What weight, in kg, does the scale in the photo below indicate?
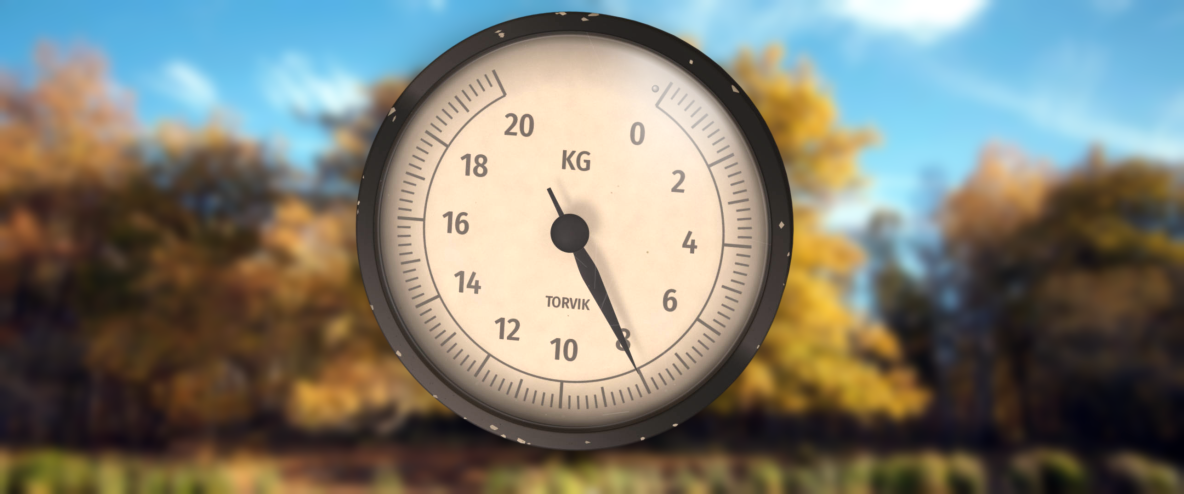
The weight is 8 kg
